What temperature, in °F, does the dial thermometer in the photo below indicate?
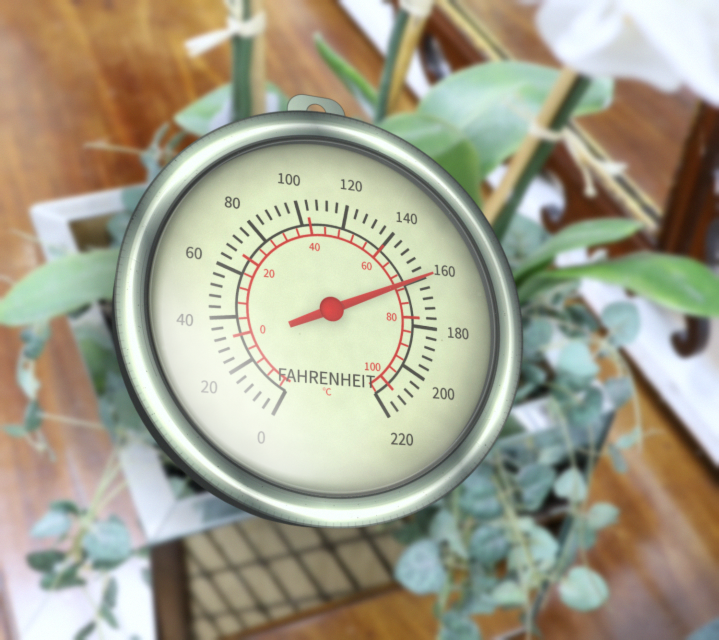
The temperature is 160 °F
